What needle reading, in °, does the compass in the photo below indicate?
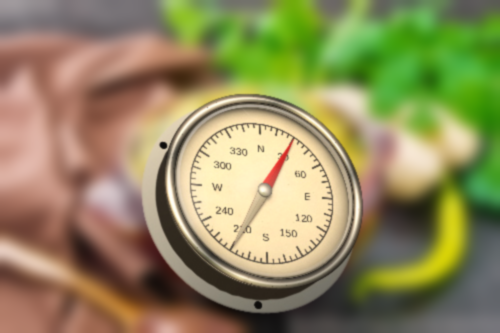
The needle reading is 30 °
